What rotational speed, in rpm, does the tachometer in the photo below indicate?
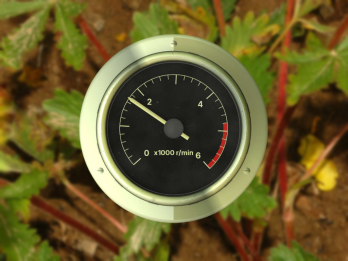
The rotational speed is 1700 rpm
